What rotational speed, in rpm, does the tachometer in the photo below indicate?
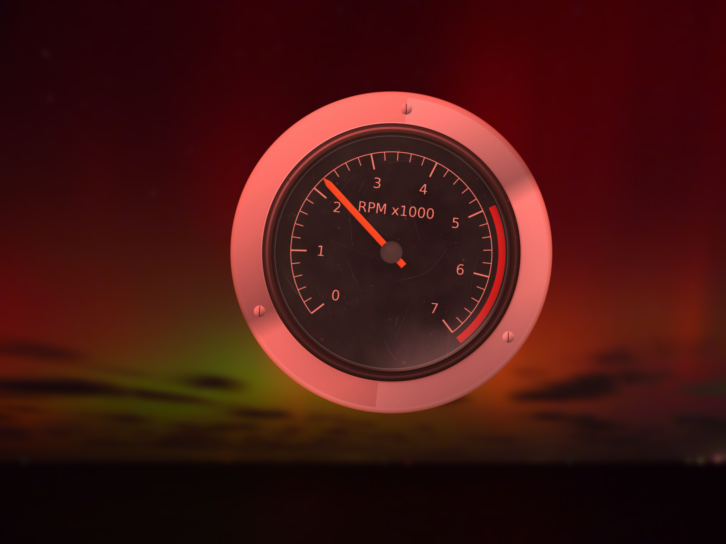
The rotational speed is 2200 rpm
